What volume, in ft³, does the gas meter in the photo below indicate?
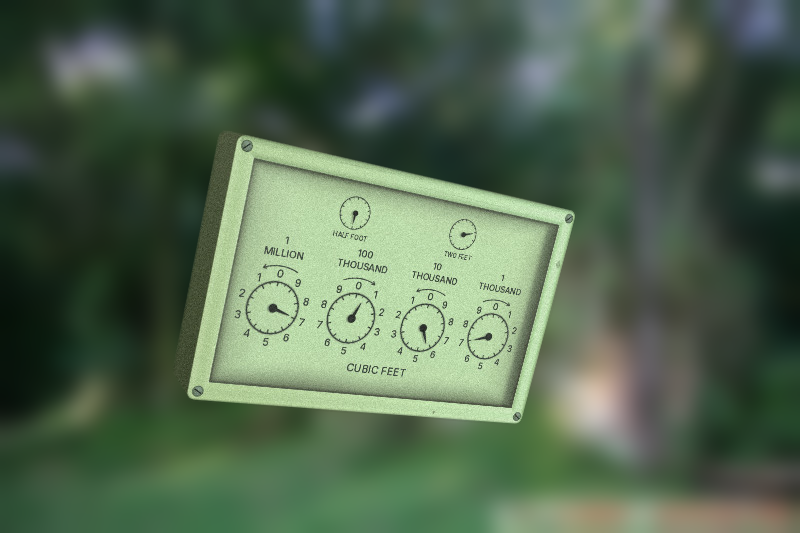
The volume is 705700 ft³
